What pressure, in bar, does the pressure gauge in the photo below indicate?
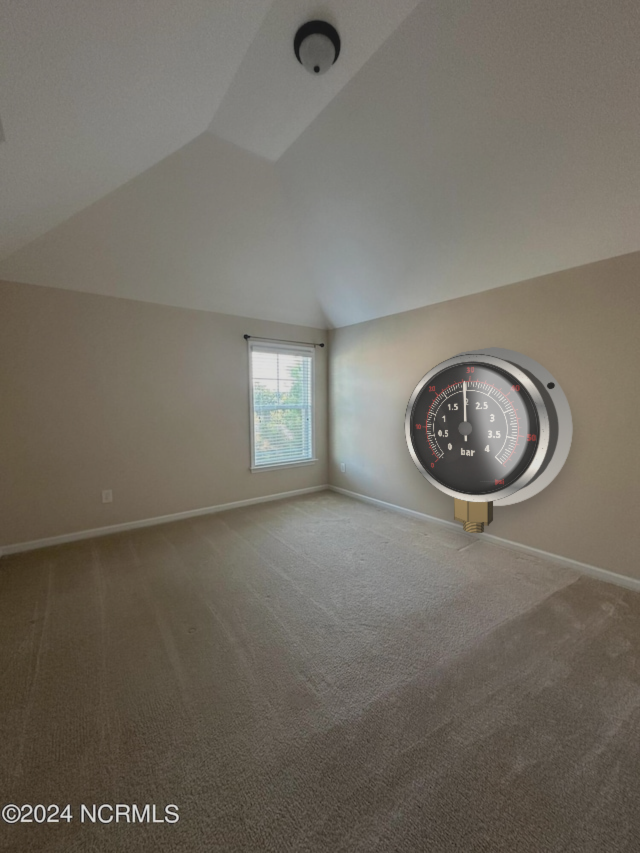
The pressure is 2 bar
